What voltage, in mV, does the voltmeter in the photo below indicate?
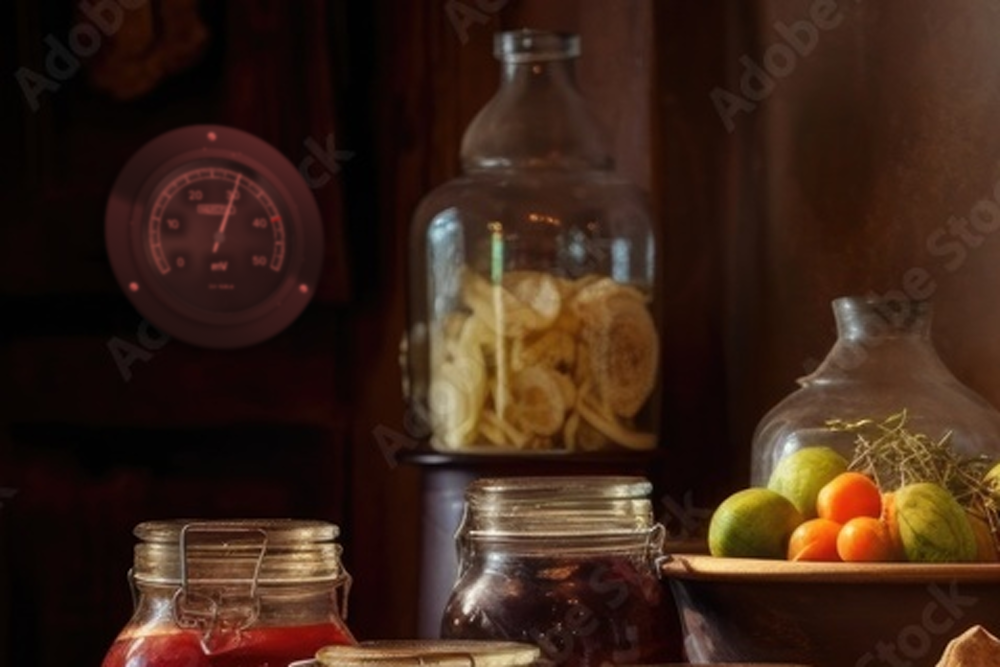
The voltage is 30 mV
